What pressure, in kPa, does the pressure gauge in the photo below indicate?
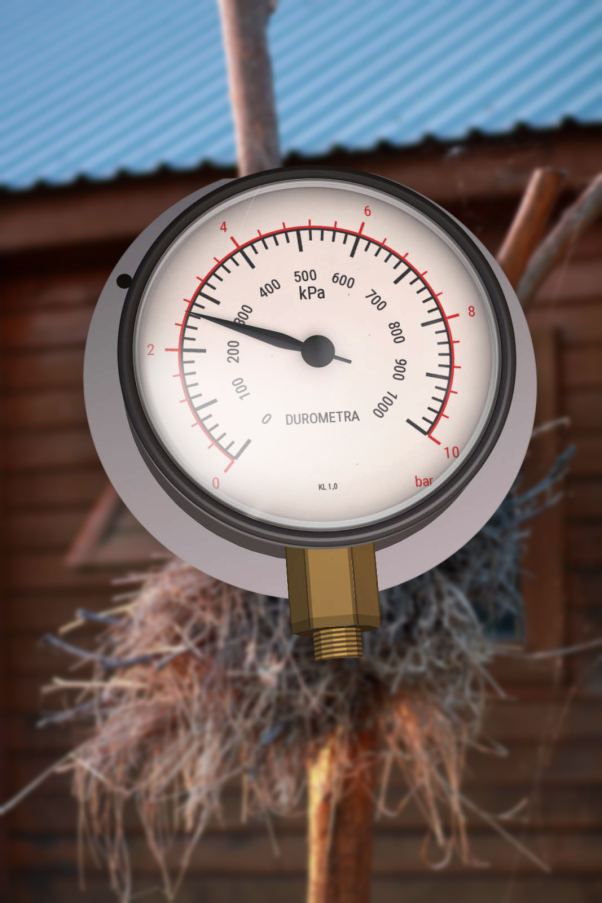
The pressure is 260 kPa
